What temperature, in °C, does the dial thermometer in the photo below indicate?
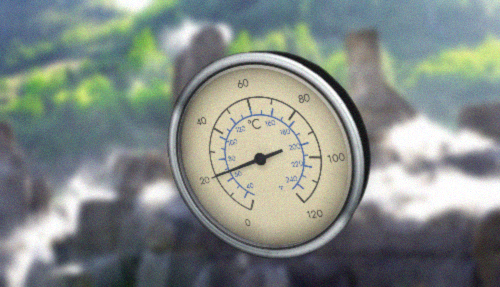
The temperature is 20 °C
